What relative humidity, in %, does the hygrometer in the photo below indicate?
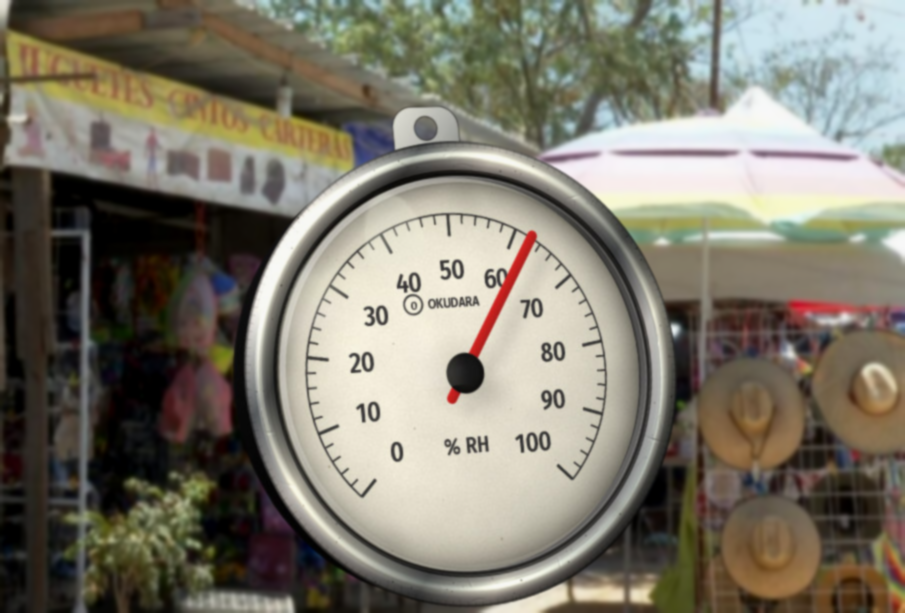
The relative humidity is 62 %
